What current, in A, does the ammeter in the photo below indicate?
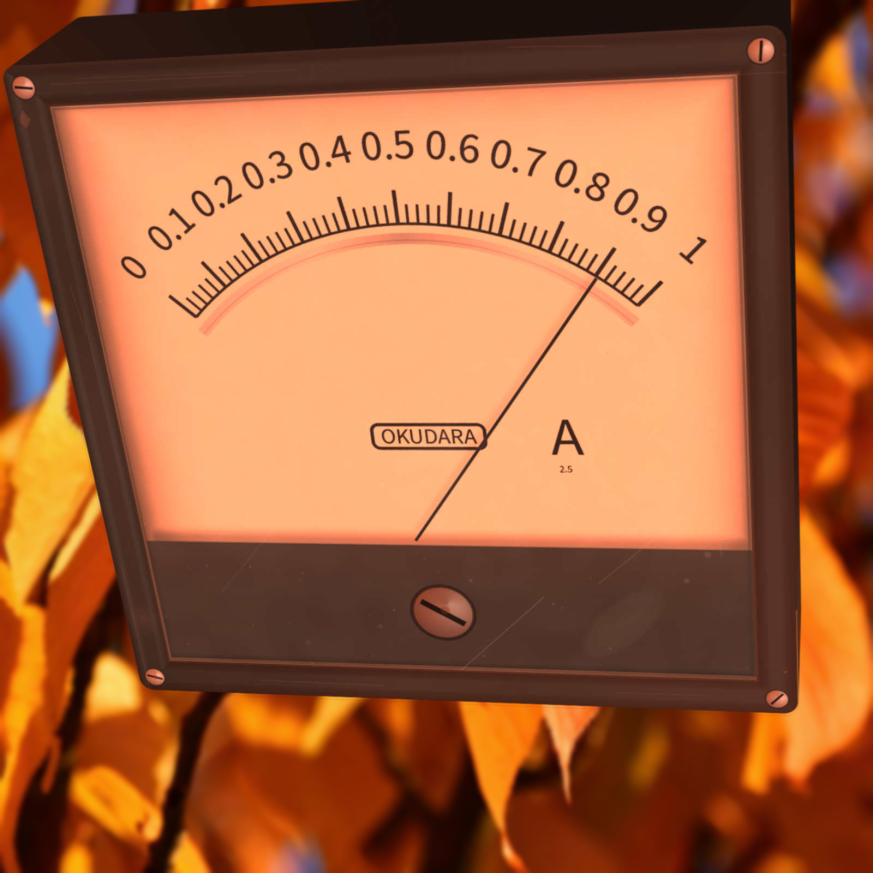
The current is 0.9 A
